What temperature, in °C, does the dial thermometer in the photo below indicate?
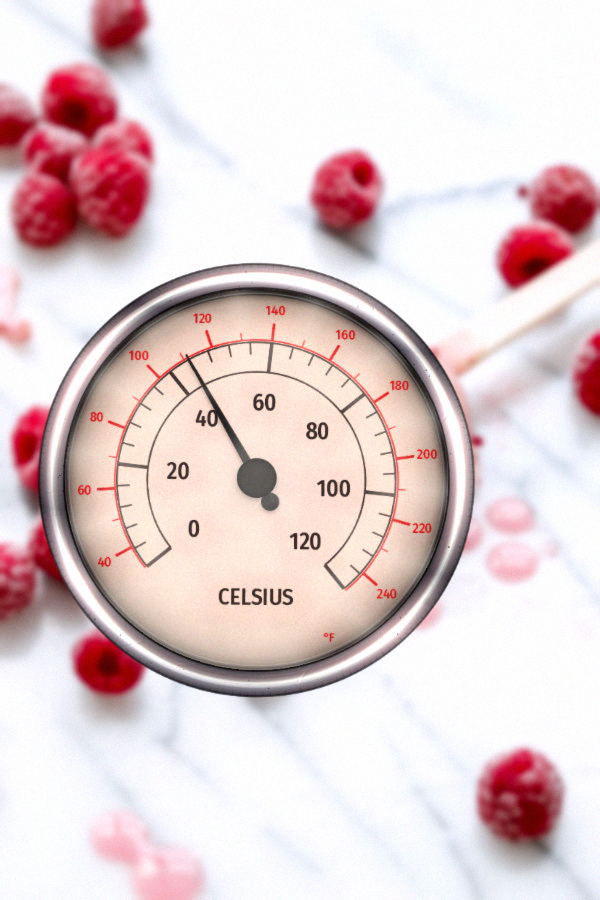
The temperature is 44 °C
